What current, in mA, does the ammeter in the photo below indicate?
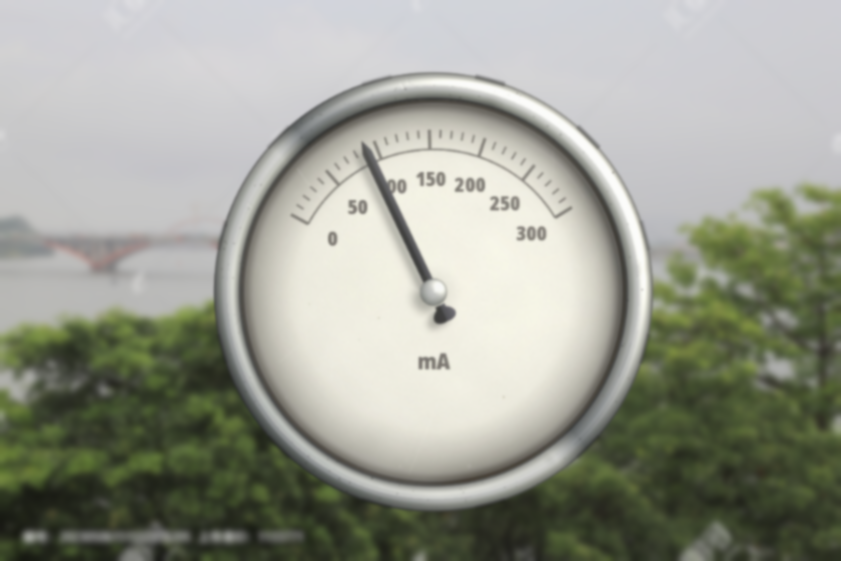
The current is 90 mA
